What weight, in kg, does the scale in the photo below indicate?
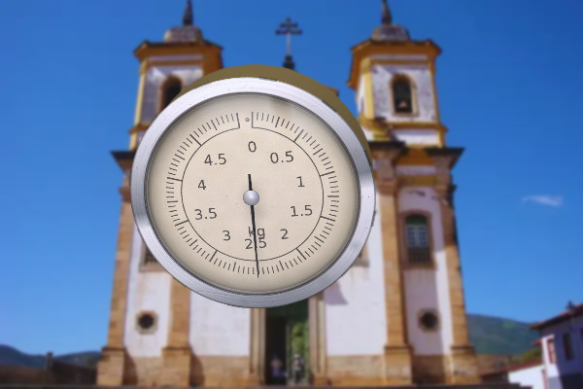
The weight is 2.5 kg
